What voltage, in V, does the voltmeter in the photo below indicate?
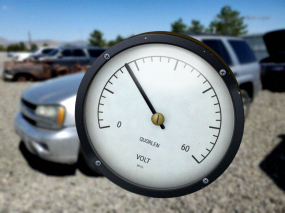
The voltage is 18 V
